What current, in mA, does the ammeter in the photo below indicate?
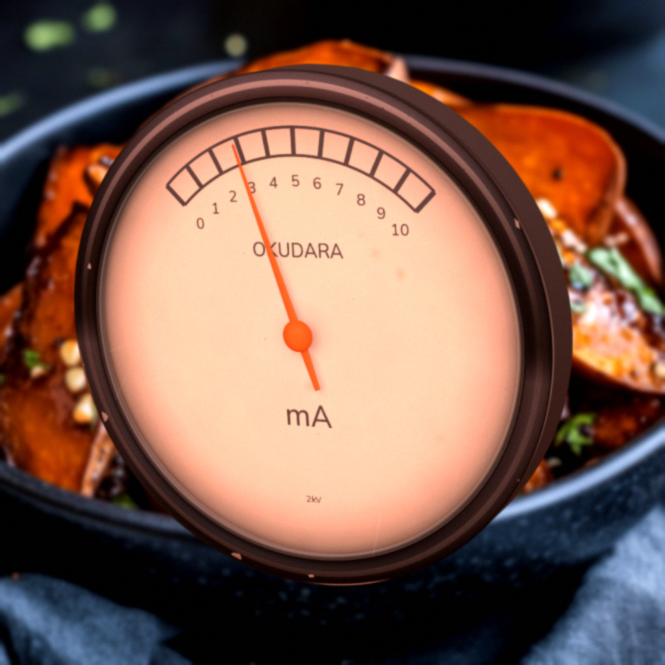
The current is 3 mA
